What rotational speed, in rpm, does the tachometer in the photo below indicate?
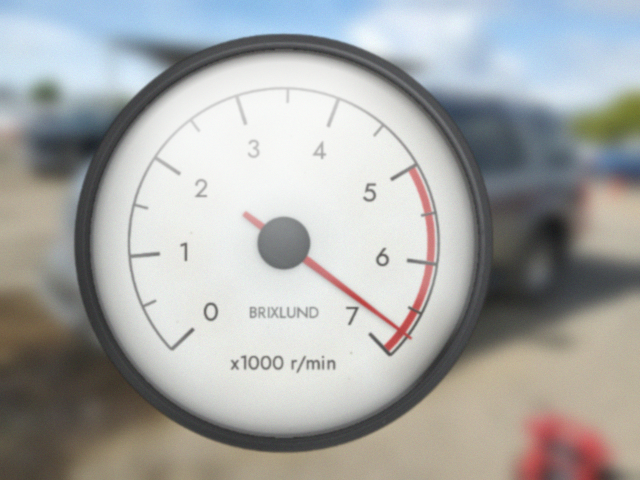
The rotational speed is 6750 rpm
